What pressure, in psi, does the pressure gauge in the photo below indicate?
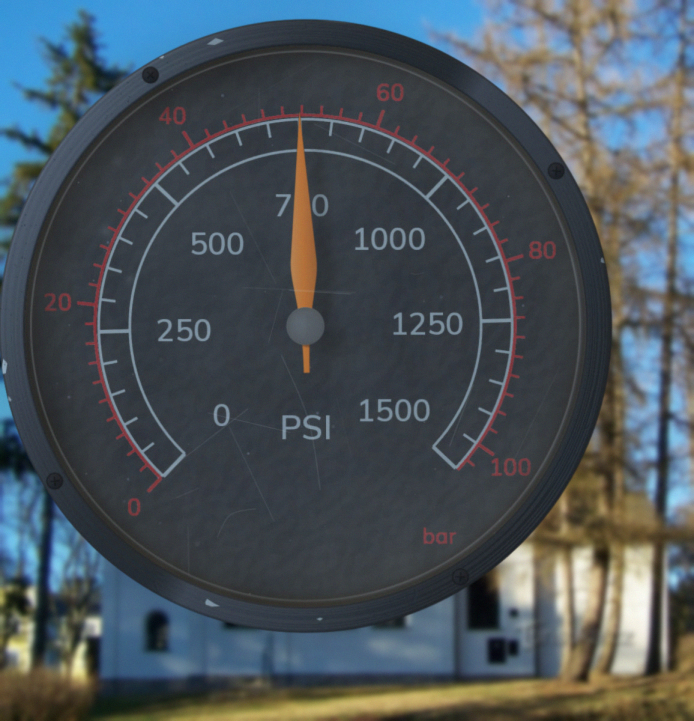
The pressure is 750 psi
